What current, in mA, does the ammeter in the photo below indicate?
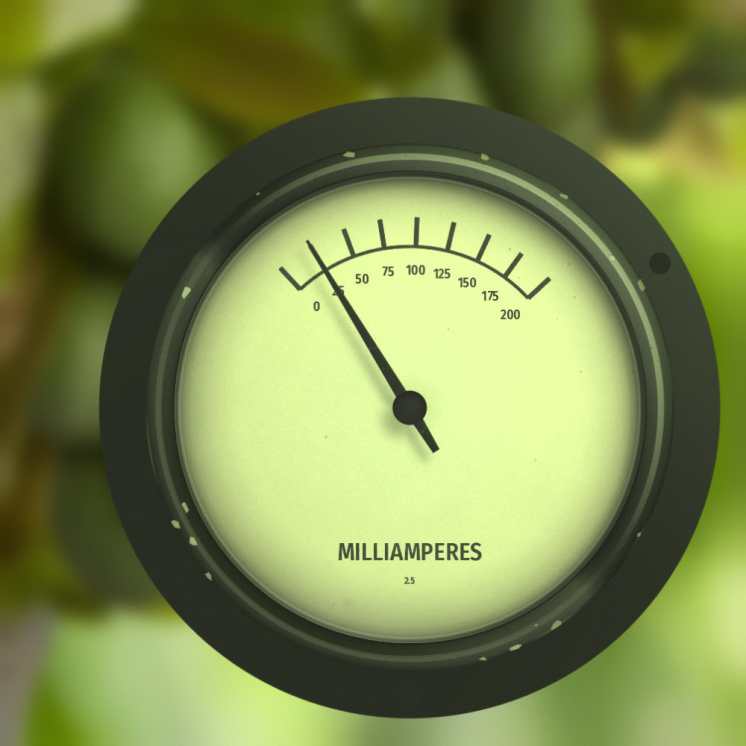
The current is 25 mA
